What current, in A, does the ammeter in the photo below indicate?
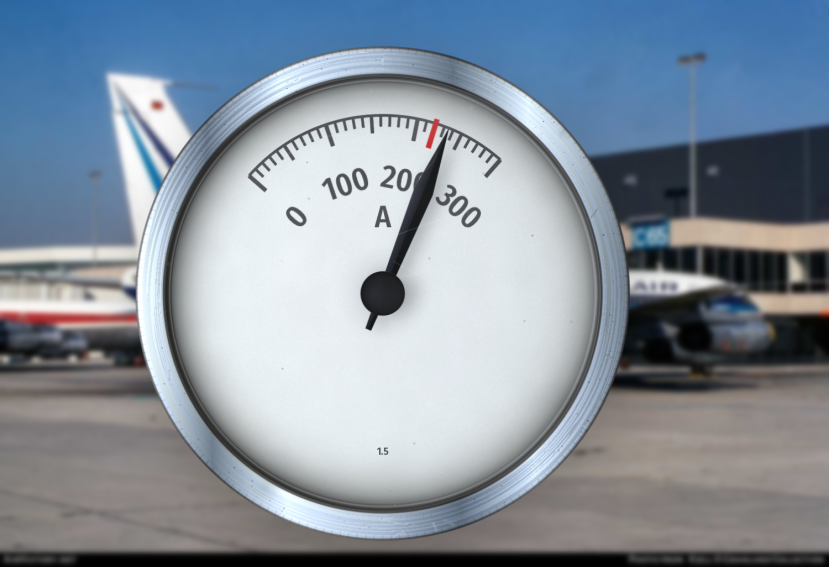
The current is 235 A
